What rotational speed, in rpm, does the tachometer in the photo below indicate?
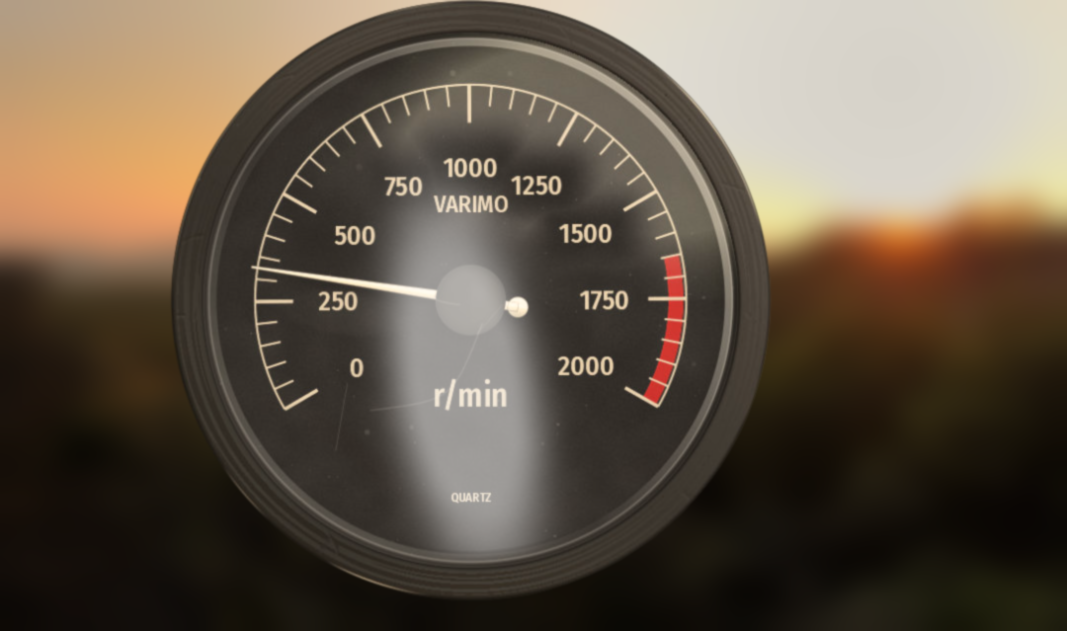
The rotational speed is 325 rpm
